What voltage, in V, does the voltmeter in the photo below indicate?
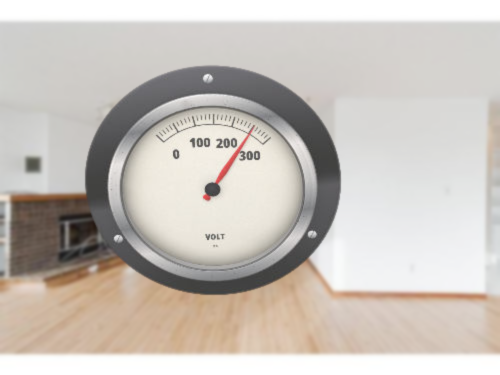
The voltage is 250 V
